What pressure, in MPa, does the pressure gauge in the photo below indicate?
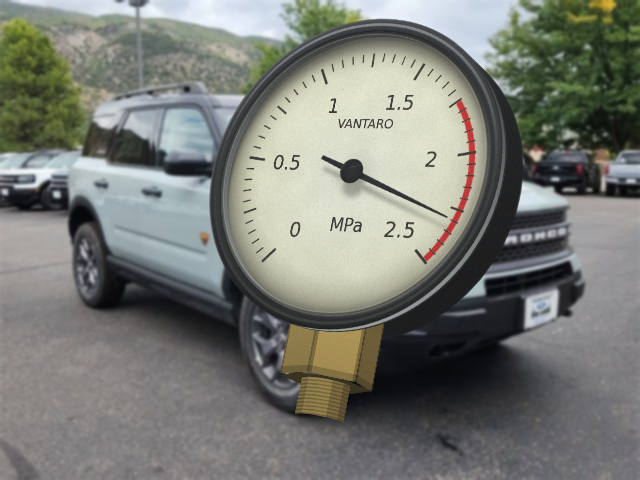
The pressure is 2.3 MPa
